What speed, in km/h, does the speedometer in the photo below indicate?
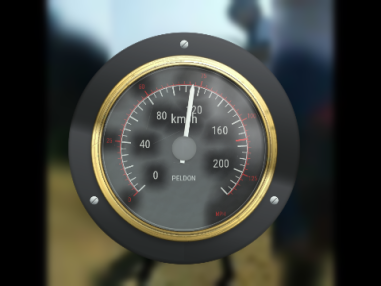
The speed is 115 km/h
